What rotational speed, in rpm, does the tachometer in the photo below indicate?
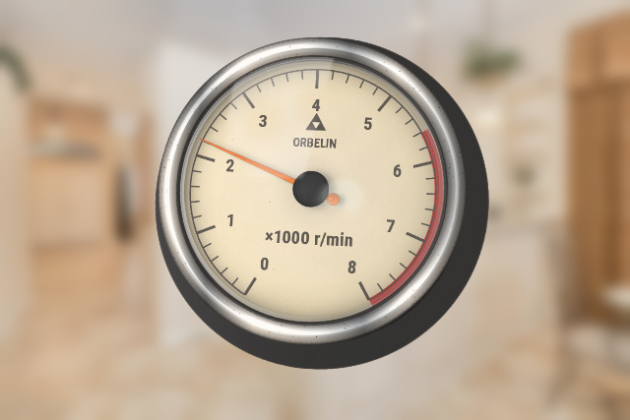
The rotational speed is 2200 rpm
